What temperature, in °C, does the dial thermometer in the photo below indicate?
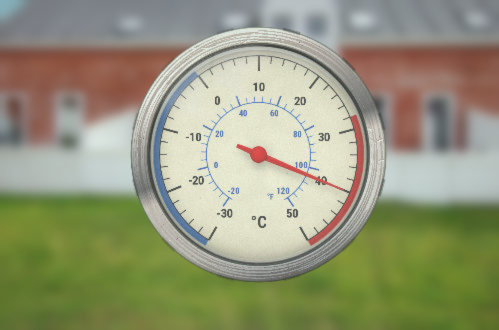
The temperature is 40 °C
